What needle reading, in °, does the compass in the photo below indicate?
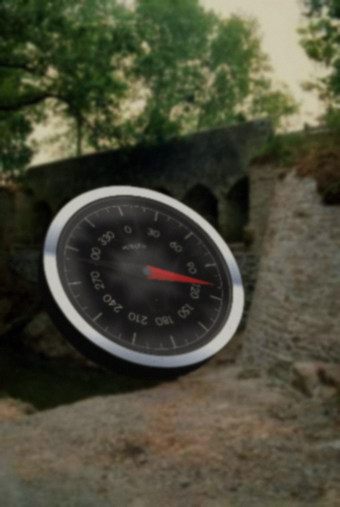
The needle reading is 110 °
